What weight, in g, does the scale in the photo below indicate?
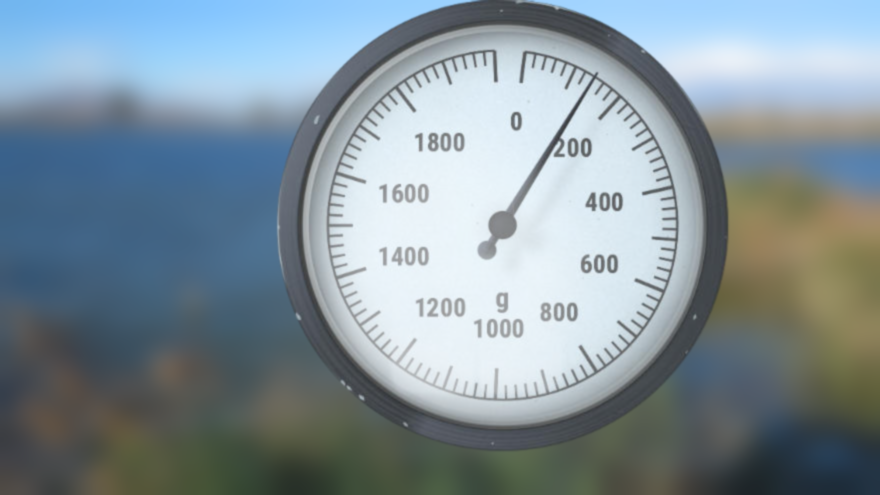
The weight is 140 g
